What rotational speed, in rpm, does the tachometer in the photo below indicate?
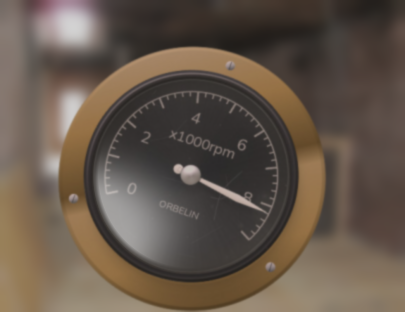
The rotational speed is 8200 rpm
